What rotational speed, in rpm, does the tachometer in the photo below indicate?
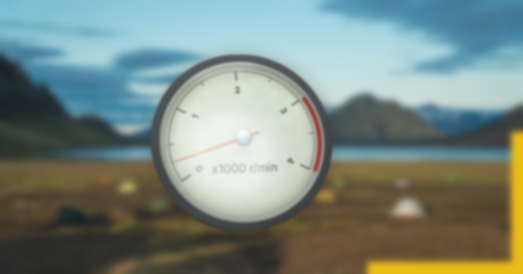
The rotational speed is 250 rpm
